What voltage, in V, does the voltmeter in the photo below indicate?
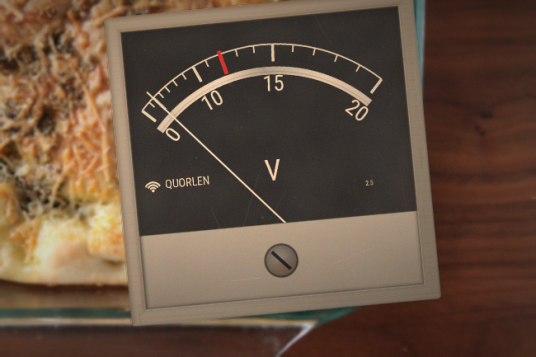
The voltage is 5 V
